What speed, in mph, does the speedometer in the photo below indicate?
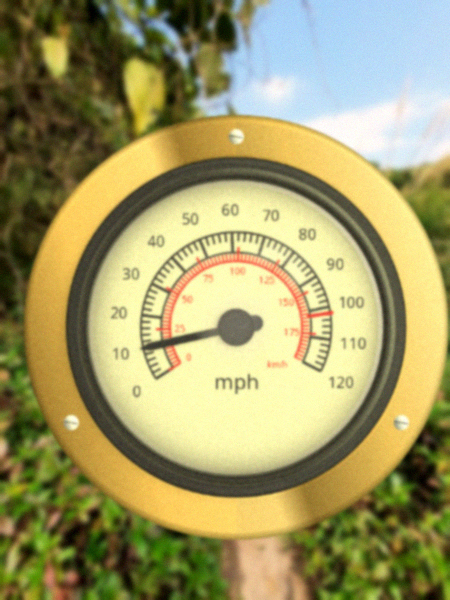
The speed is 10 mph
